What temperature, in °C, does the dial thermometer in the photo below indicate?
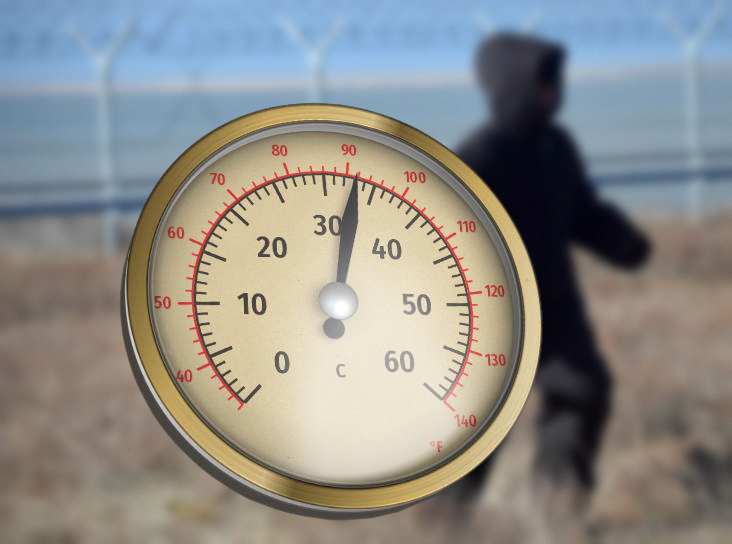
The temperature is 33 °C
